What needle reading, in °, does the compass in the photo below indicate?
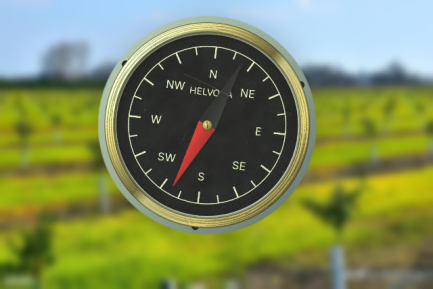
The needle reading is 202.5 °
